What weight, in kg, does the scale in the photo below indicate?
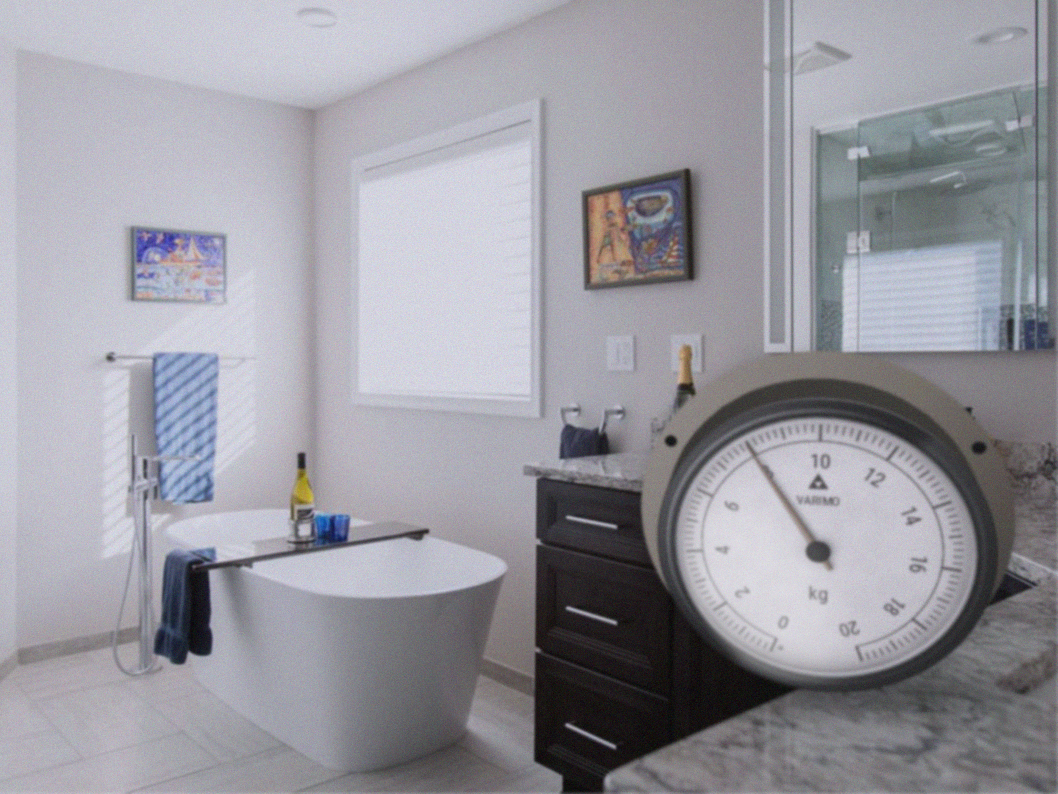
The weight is 8 kg
